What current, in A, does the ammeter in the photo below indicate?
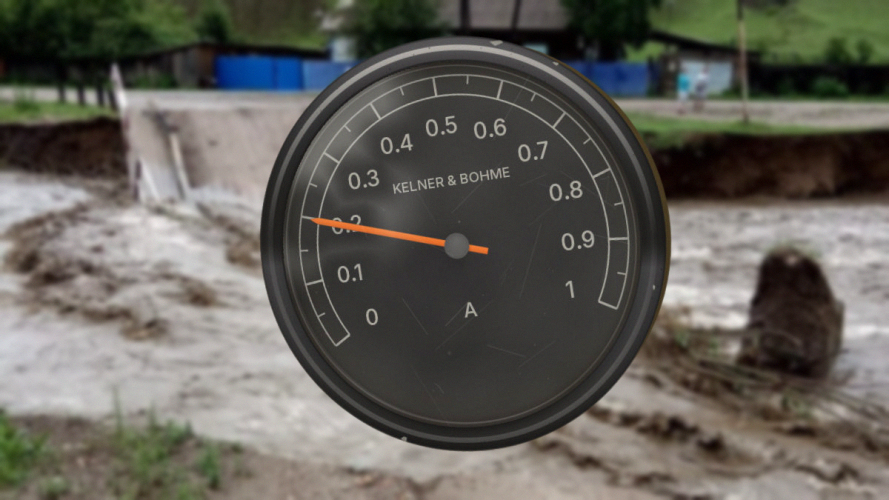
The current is 0.2 A
